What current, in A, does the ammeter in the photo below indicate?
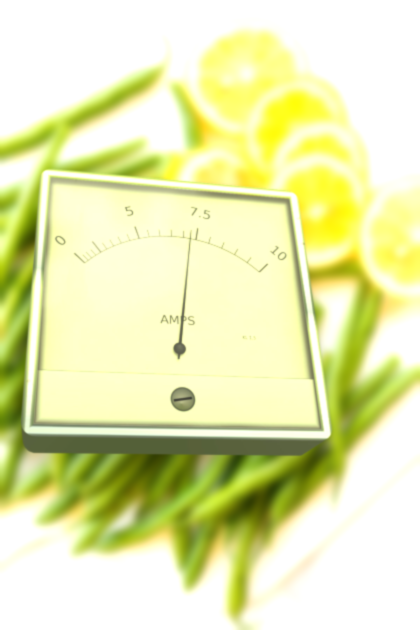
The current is 7.25 A
